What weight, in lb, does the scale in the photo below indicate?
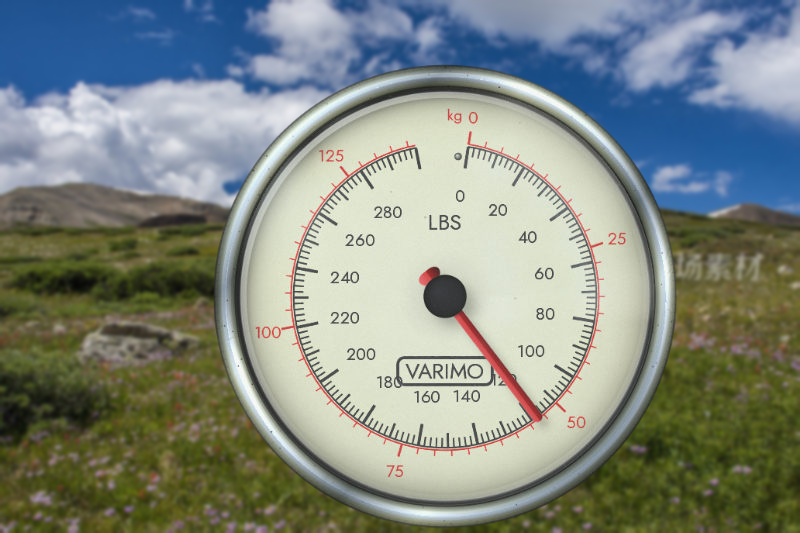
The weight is 118 lb
